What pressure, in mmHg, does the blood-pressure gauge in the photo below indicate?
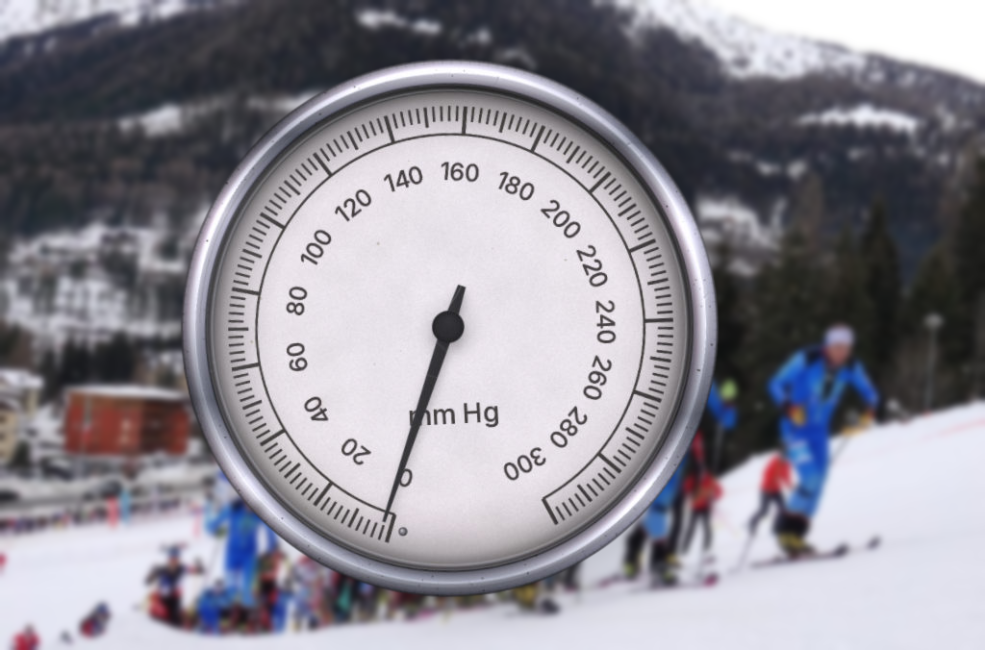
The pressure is 2 mmHg
